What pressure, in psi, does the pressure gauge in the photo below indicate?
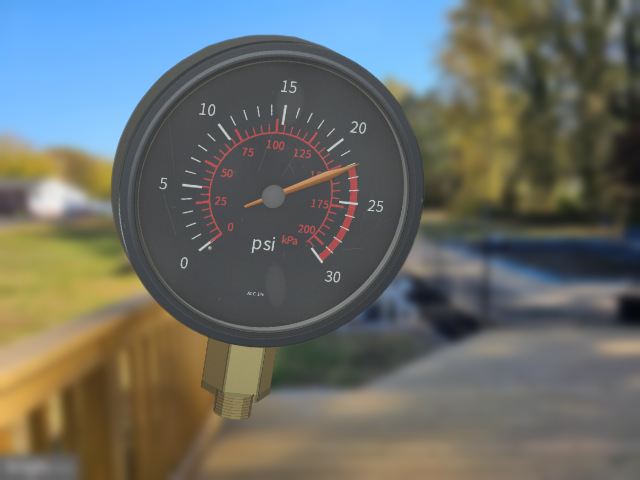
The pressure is 22 psi
